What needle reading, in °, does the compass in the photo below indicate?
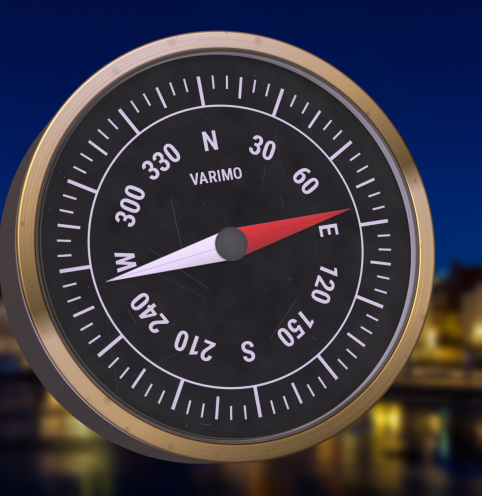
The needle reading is 82.5 °
